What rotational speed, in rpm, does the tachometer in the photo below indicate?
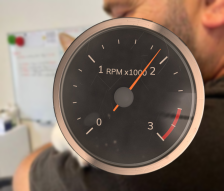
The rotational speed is 1900 rpm
